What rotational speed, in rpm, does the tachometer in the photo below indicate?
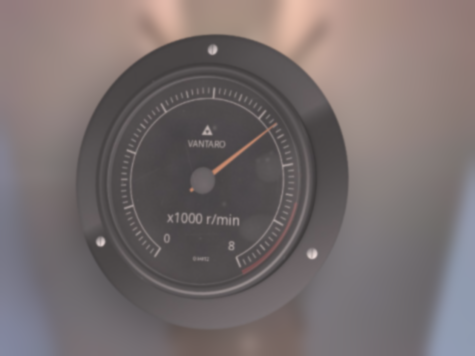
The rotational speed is 5300 rpm
